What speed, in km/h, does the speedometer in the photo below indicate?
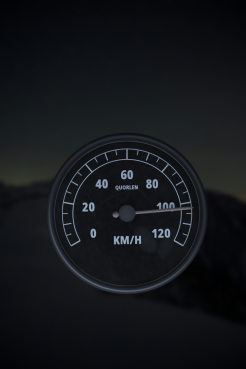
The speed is 102.5 km/h
